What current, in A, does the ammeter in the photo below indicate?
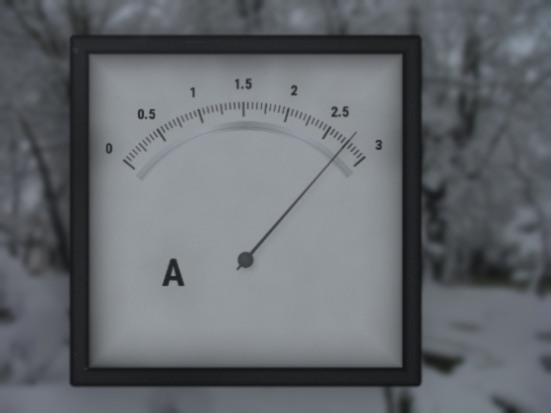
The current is 2.75 A
